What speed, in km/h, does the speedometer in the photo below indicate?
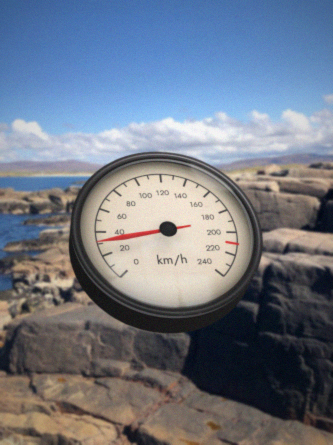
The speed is 30 km/h
